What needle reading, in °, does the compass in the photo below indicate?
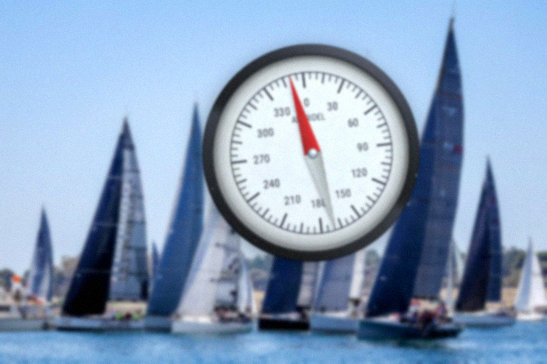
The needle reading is 350 °
